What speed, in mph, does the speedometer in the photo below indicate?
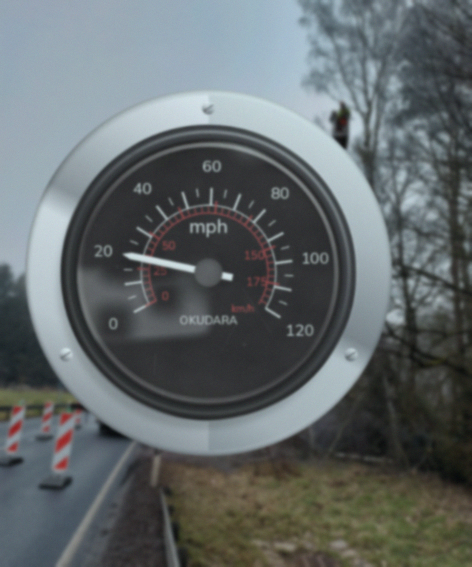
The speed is 20 mph
